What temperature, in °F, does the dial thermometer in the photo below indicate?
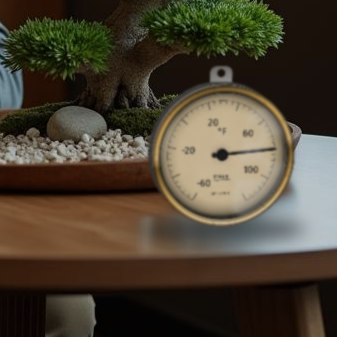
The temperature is 80 °F
